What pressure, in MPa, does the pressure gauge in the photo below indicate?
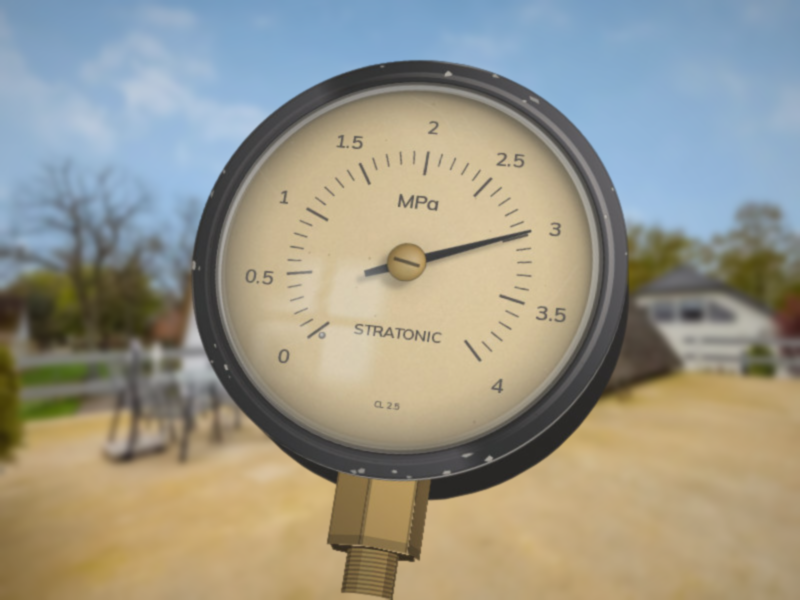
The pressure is 3 MPa
